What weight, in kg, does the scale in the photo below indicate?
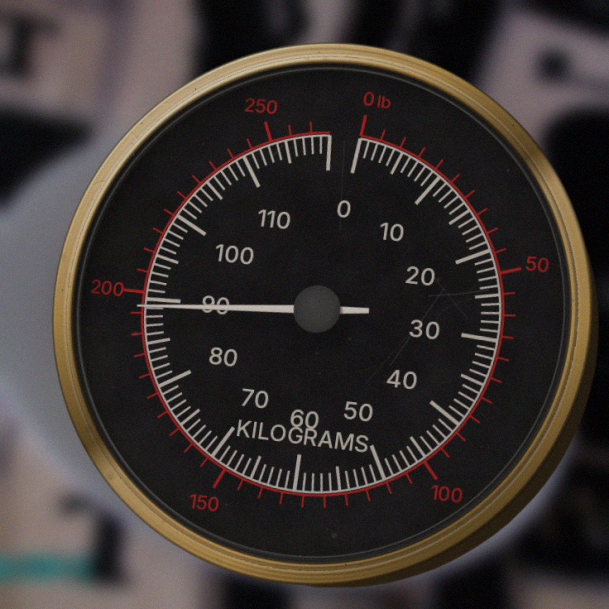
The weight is 89 kg
